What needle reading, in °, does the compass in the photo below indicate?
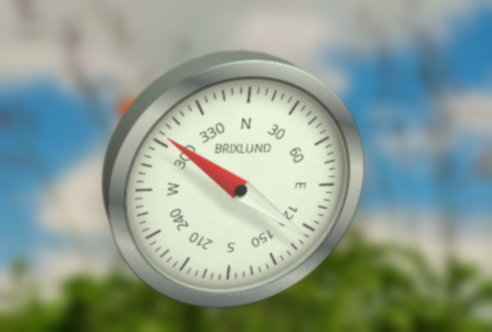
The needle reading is 305 °
